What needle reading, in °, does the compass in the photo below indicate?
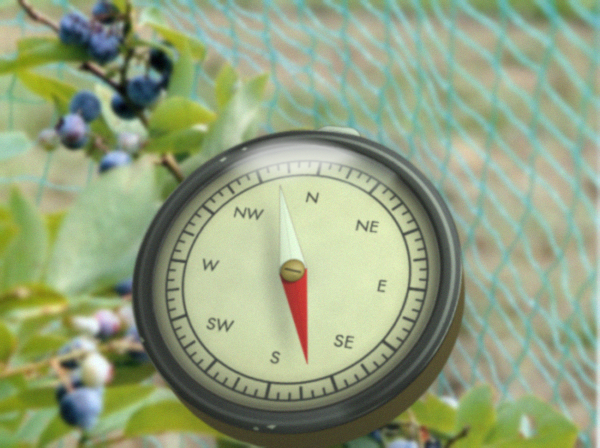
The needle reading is 160 °
